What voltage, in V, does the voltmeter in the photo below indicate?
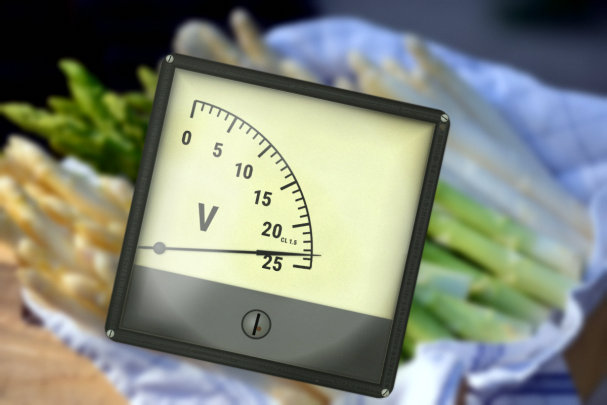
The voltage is 23.5 V
